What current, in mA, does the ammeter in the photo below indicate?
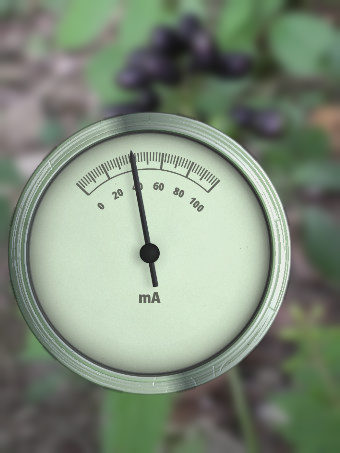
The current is 40 mA
